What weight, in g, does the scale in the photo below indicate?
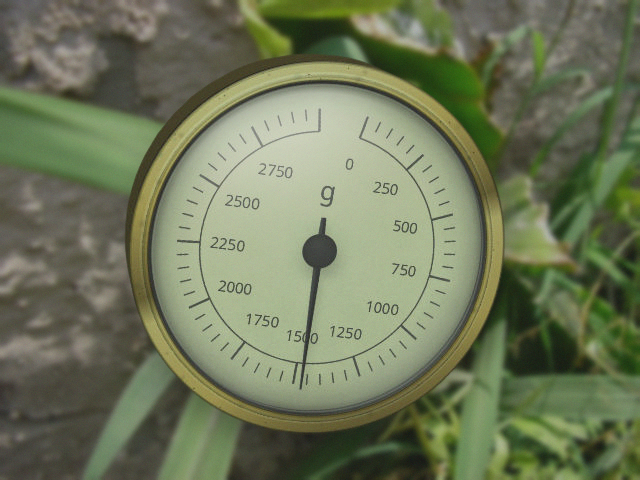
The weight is 1475 g
